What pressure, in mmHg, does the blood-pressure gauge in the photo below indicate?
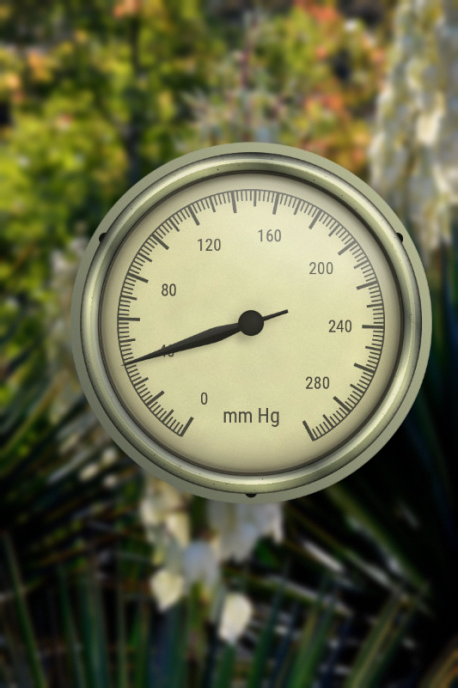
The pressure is 40 mmHg
